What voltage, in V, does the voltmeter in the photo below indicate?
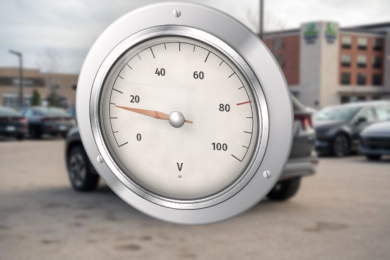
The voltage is 15 V
